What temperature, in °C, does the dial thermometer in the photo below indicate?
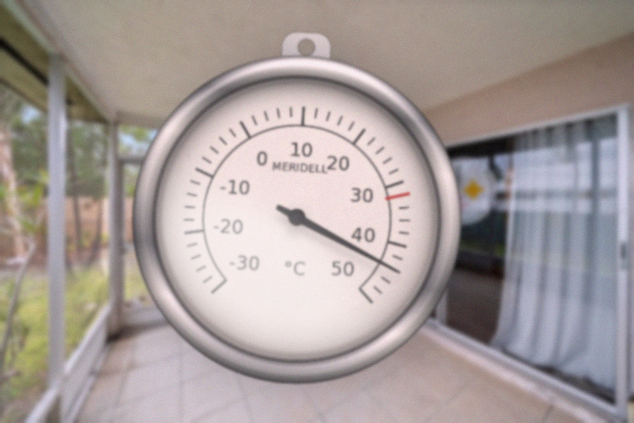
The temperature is 44 °C
